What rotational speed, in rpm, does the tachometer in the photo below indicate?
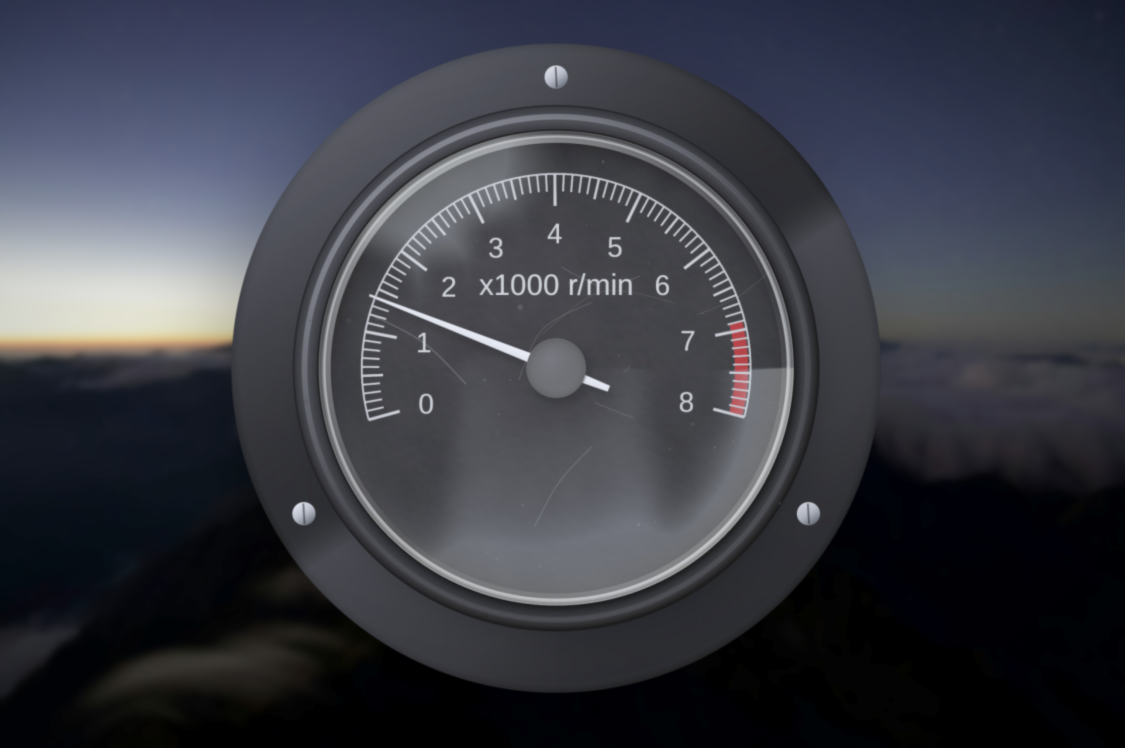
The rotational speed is 1400 rpm
